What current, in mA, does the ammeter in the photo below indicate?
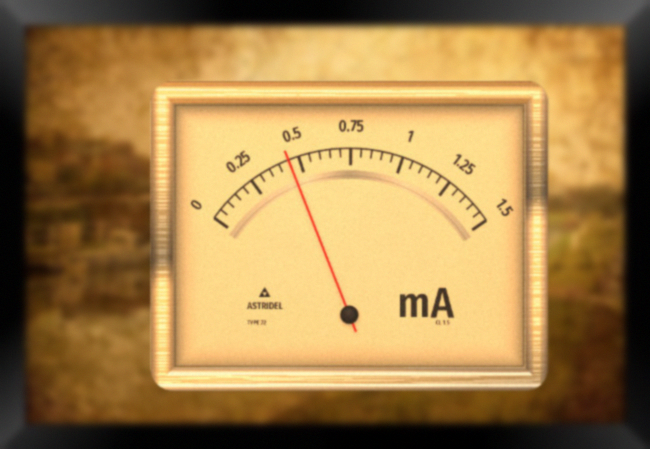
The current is 0.45 mA
